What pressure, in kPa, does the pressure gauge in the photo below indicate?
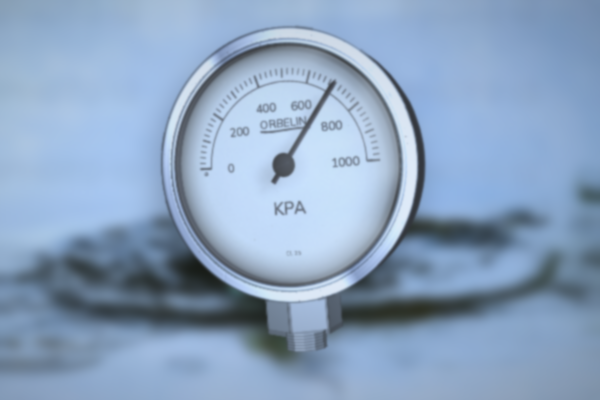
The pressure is 700 kPa
